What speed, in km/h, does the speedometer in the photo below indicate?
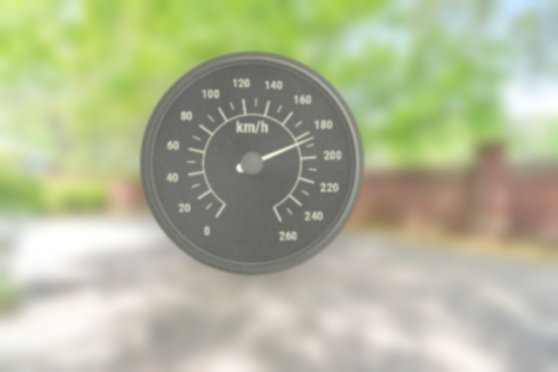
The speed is 185 km/h
